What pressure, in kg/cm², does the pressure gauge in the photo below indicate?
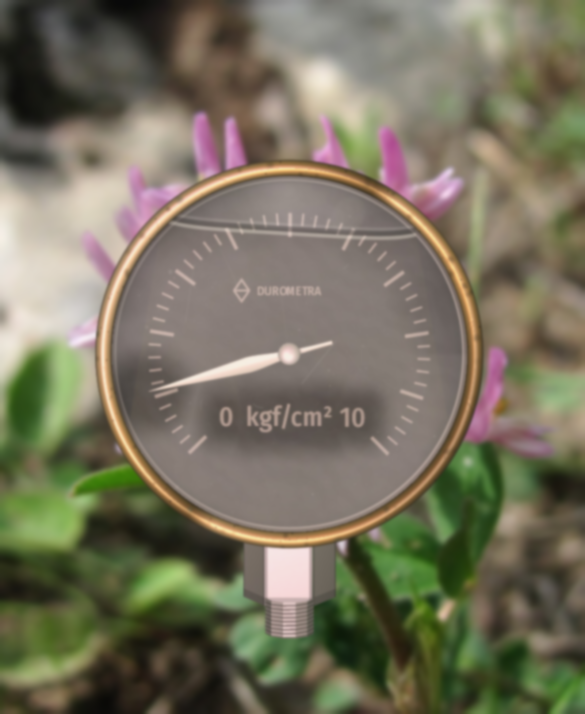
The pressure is 1.1 kg/cm²
